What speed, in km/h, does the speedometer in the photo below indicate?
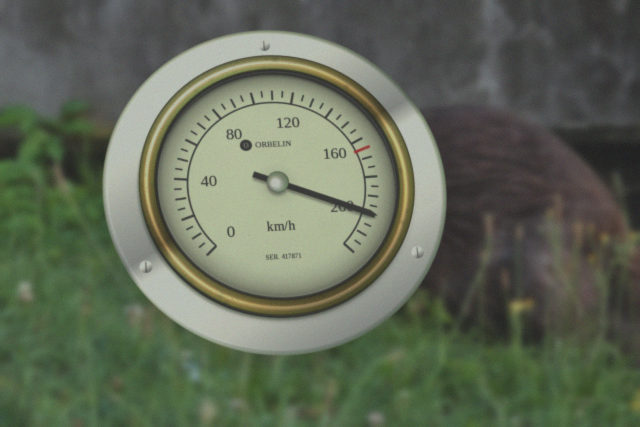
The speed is 200 km/h
